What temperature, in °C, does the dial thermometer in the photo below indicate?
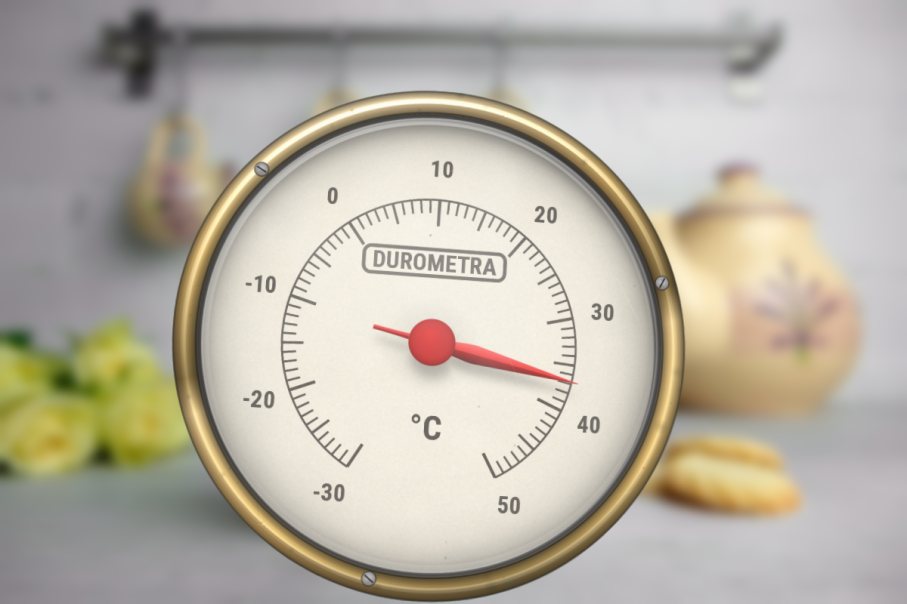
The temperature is 37 °C
